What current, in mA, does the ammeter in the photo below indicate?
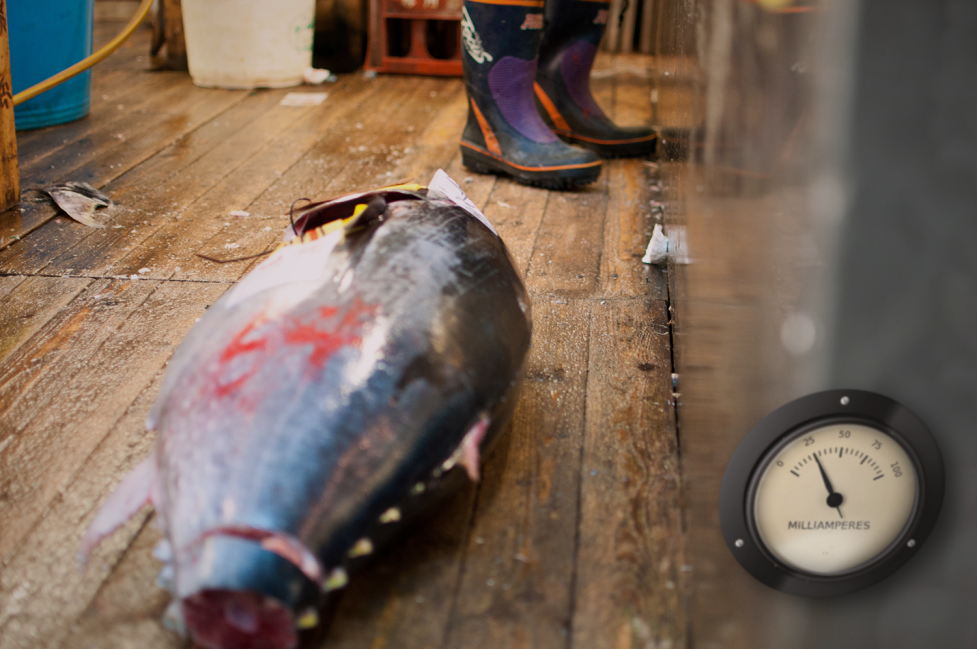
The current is 25 mA
